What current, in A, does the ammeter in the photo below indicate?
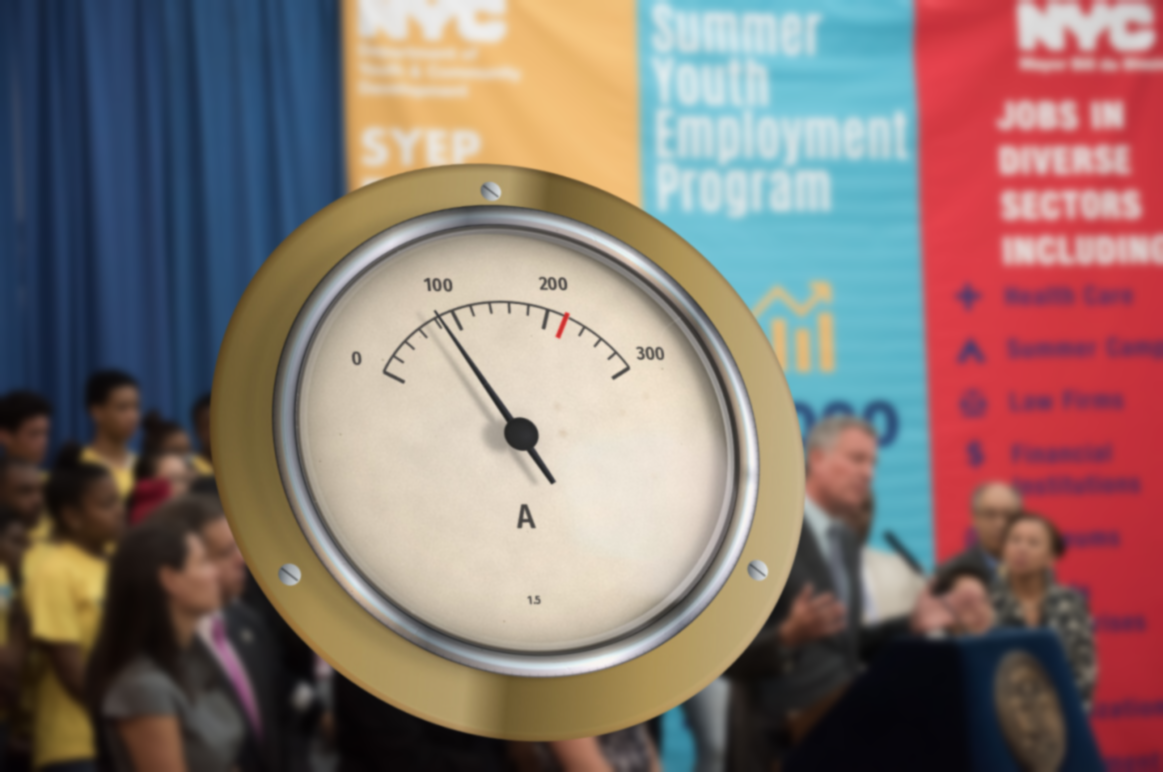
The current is 80 A
